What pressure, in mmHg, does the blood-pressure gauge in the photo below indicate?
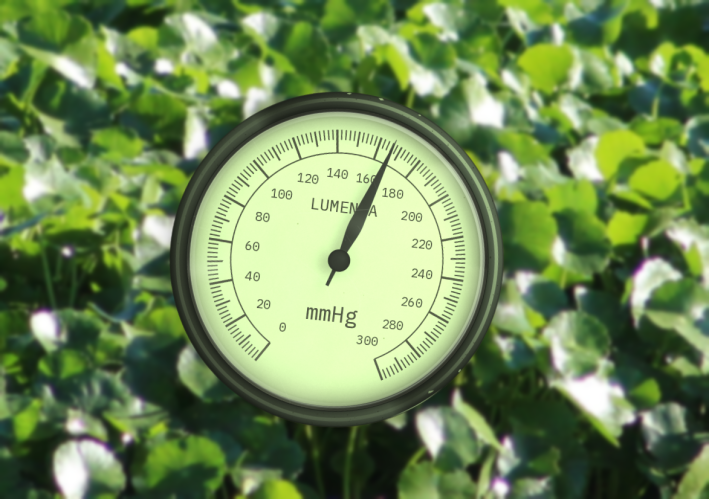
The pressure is 166 mmHg
